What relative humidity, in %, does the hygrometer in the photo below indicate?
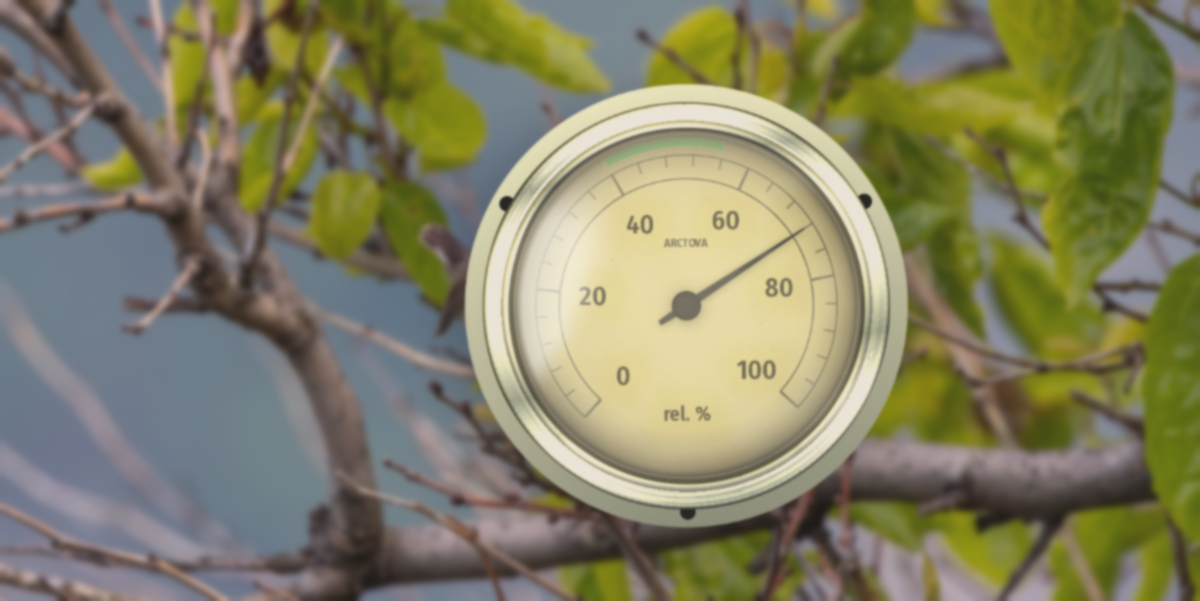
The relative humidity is 72 %
